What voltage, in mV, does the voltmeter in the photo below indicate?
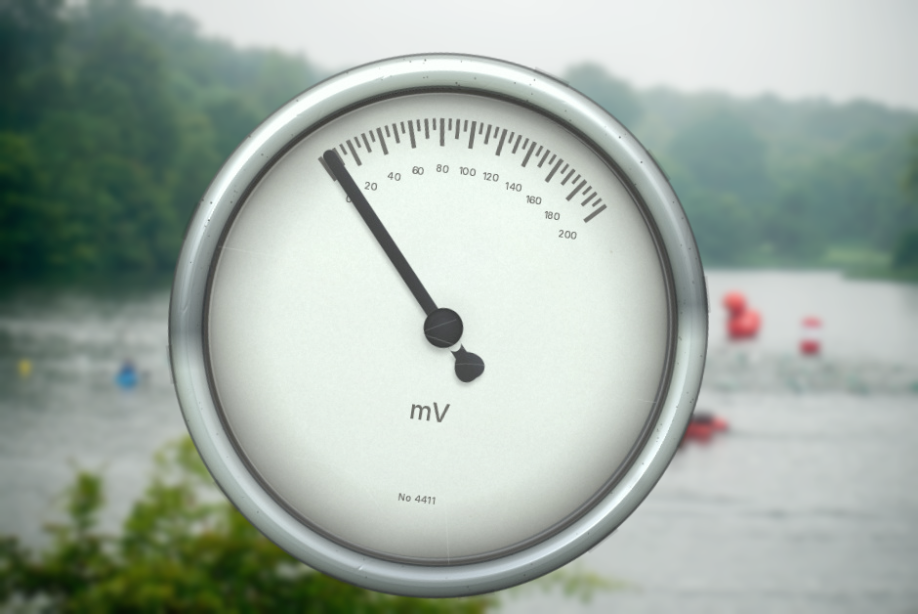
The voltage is 5 mV
